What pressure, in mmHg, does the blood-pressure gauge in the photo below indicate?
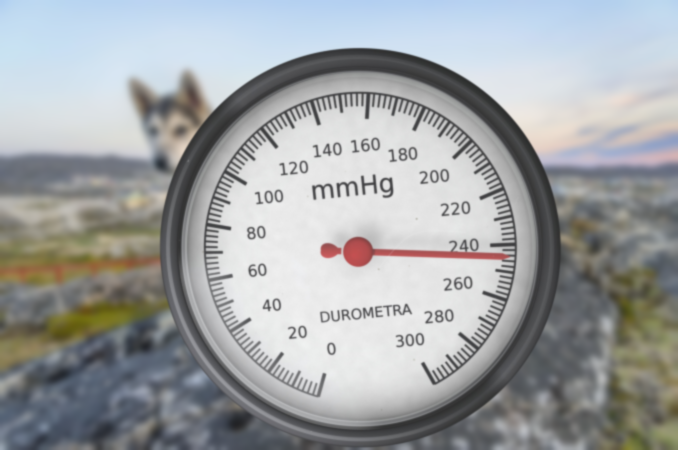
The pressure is 244 mmHg
